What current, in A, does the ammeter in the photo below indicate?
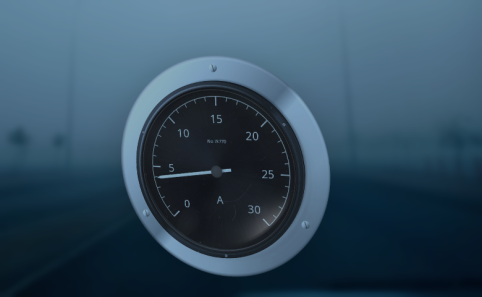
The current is 4 A
